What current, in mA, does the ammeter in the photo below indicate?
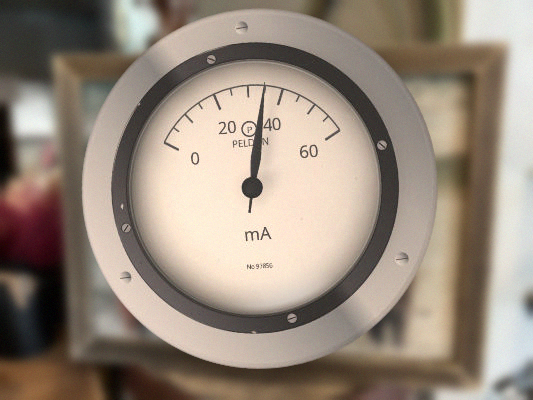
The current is 35 mA
